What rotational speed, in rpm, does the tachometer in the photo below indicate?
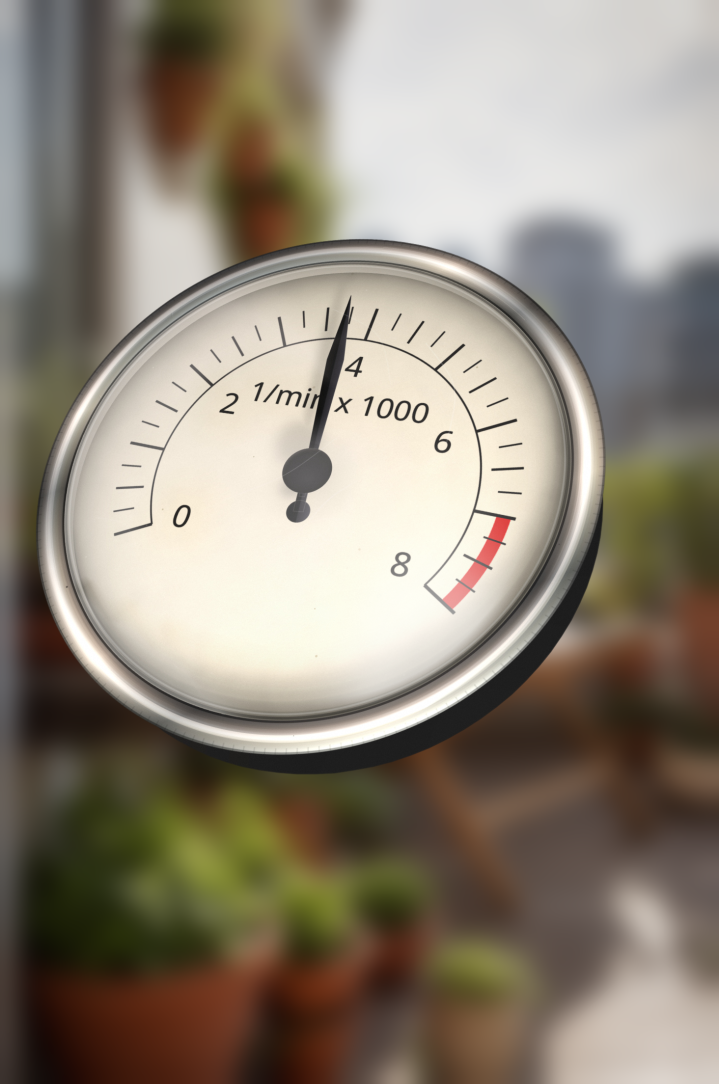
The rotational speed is 3750 rpm
